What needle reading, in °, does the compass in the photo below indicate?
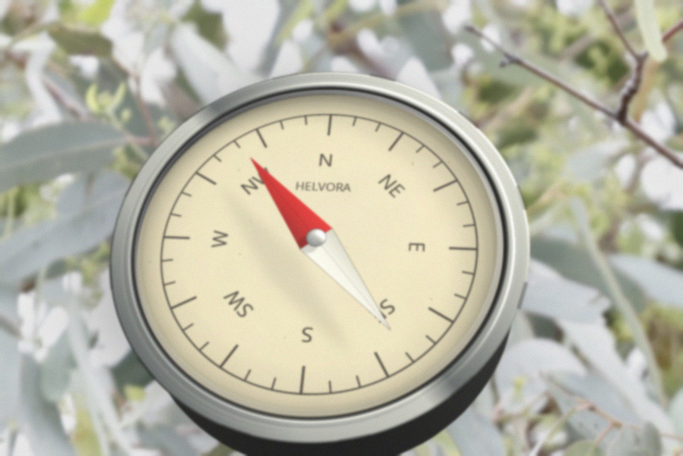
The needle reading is 320 °
